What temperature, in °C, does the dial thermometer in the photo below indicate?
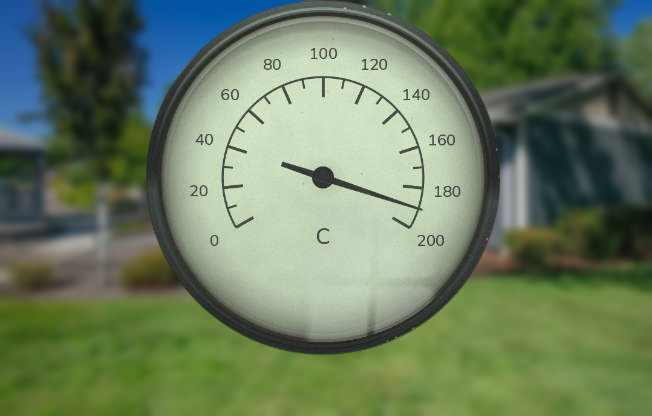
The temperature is 190 °C
